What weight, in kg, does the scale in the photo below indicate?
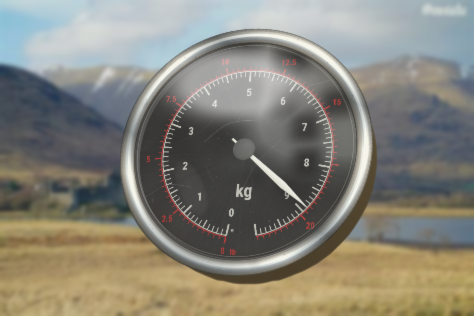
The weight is 8.9 kg
